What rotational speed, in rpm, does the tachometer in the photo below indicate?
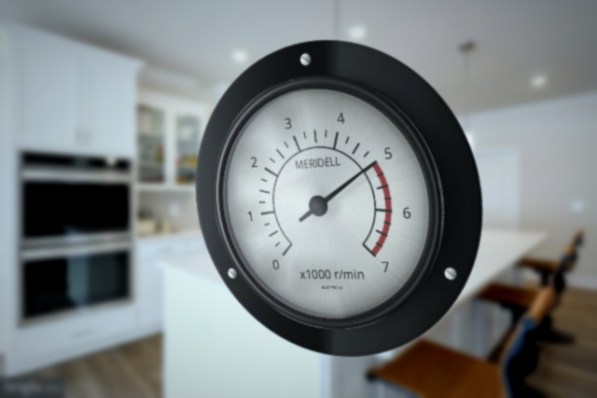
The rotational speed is 5000 rpm
